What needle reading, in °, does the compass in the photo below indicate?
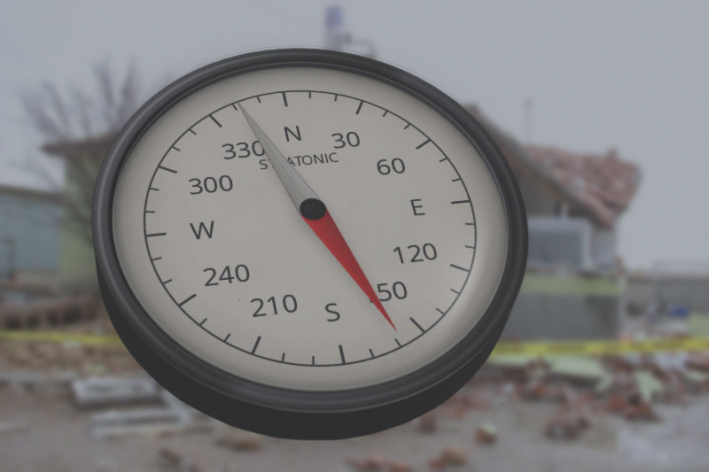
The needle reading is 160 °
